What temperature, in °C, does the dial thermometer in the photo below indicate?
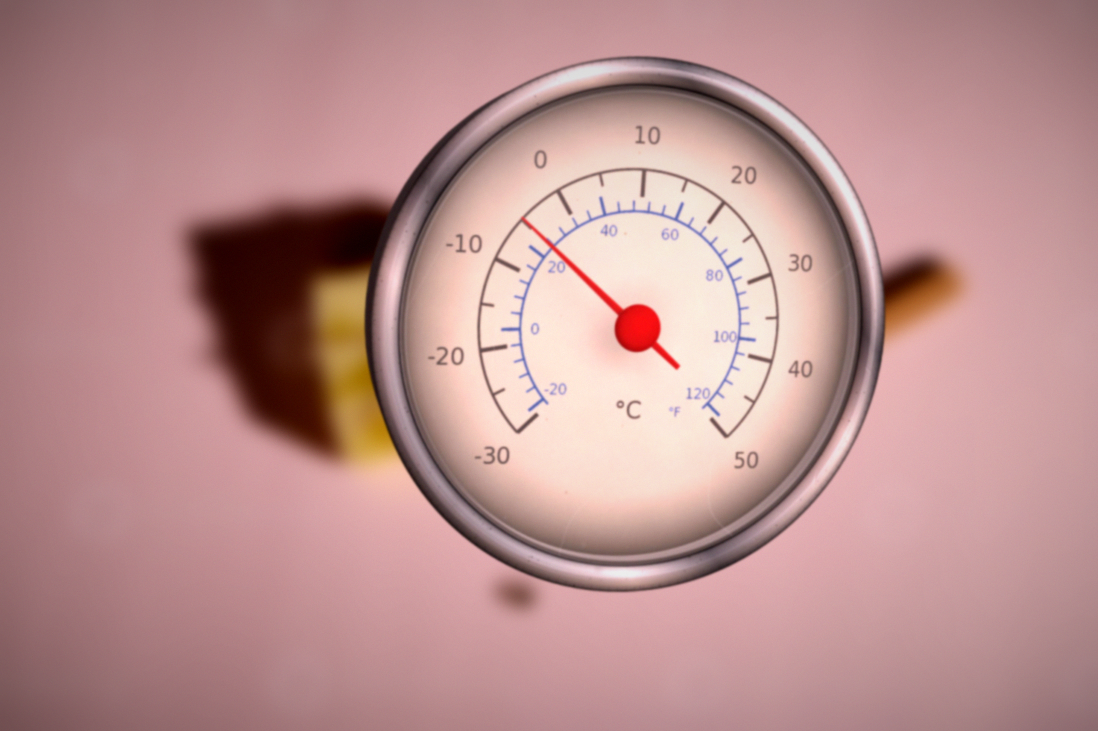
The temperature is -5 °C
